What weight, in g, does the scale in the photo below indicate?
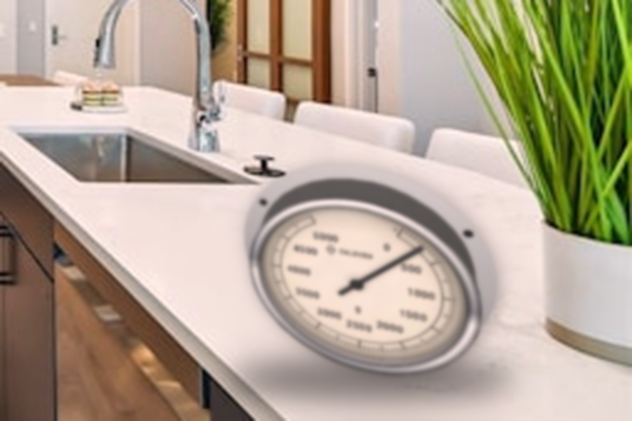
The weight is 250 g
